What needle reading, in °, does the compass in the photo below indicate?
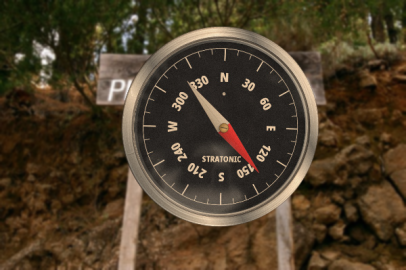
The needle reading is 140 °
